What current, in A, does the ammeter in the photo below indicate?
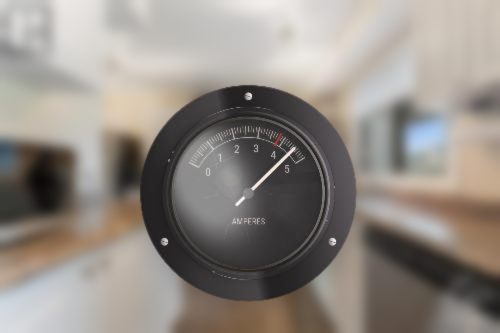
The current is 4.5 A
